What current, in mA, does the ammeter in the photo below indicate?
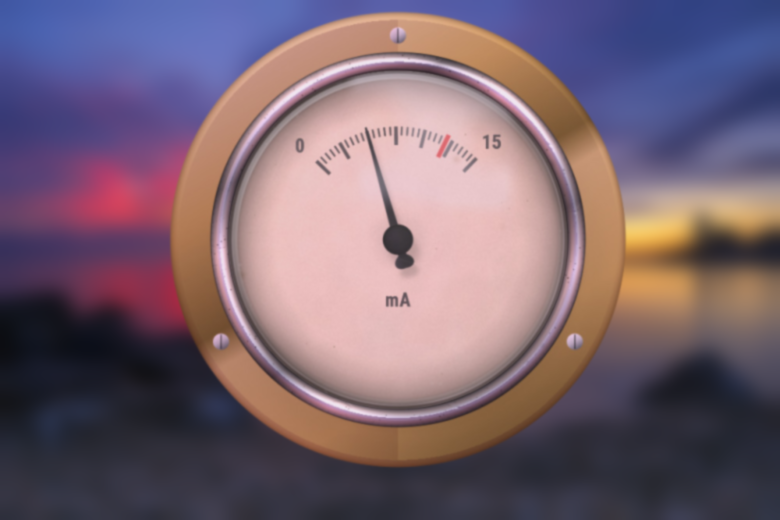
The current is 5 mA
